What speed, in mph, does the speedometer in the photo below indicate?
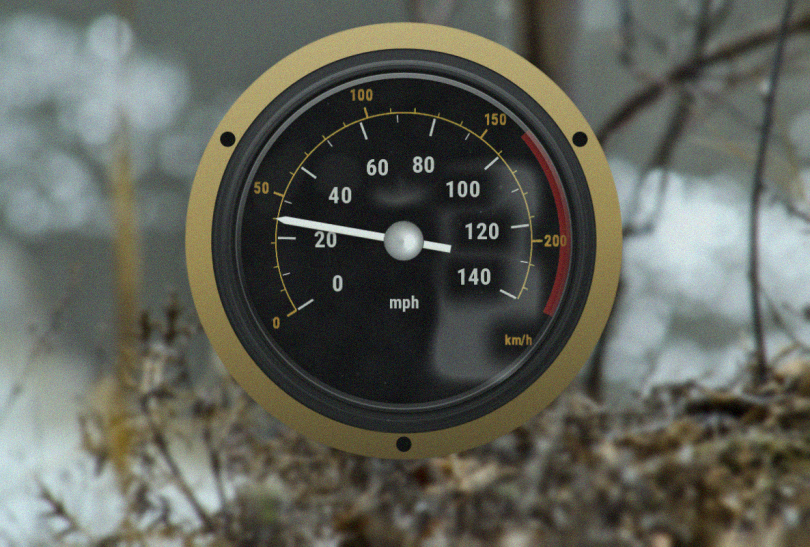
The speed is 25 mph
